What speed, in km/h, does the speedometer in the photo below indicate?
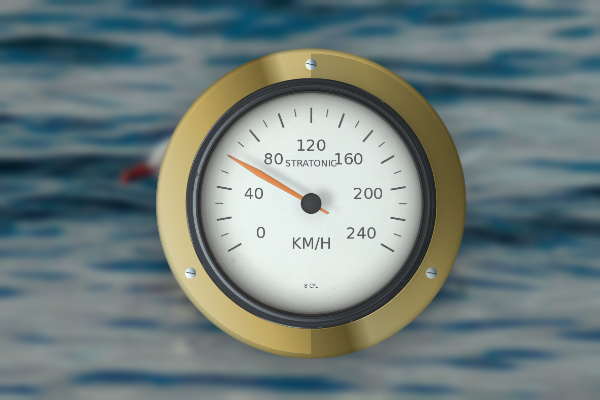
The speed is 60 km/h
